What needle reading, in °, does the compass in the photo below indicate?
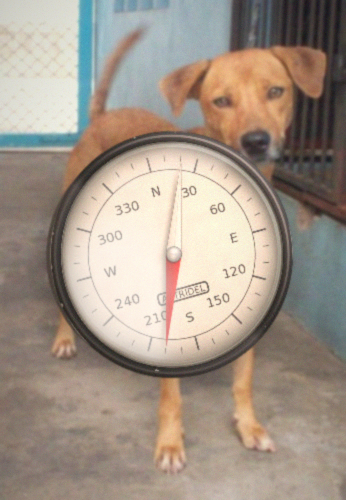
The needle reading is 200 °
